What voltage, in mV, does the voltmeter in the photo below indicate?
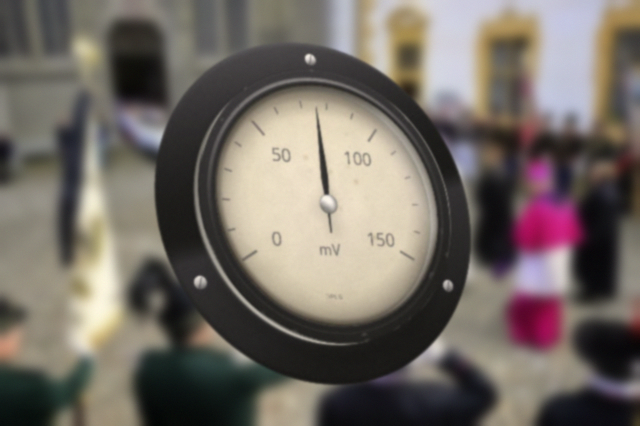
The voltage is 75 mV
